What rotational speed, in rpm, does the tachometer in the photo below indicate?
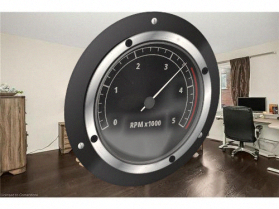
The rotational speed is 3400 rpm
